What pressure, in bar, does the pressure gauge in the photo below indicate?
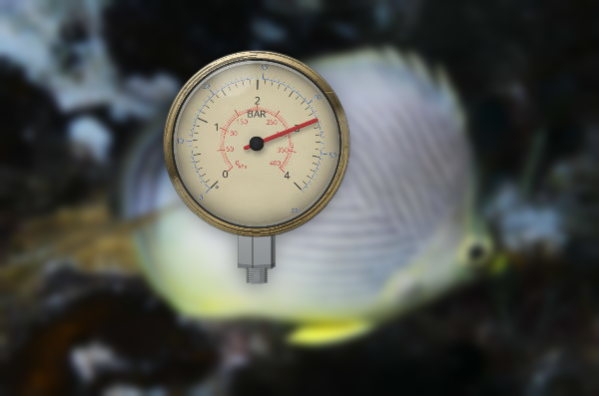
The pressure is 3 bar
